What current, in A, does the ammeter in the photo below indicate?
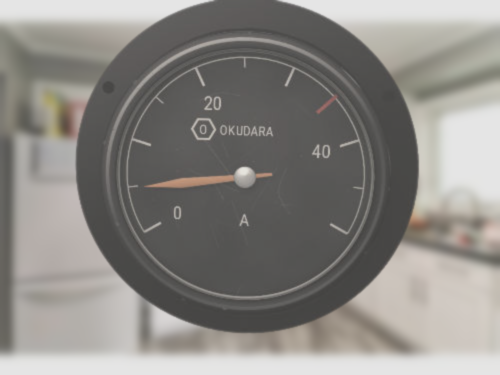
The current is 5 A
